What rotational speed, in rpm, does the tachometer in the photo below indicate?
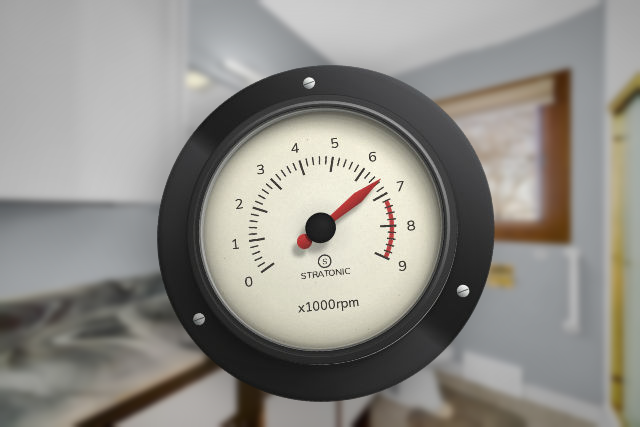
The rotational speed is 6600 rpm
